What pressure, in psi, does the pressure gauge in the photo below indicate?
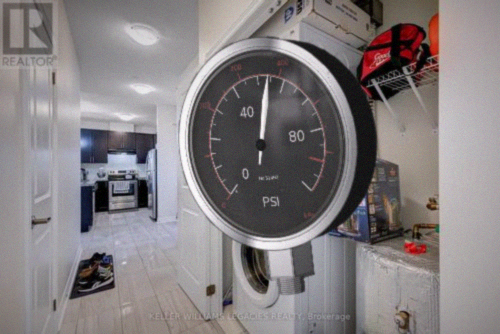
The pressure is 55 psi
